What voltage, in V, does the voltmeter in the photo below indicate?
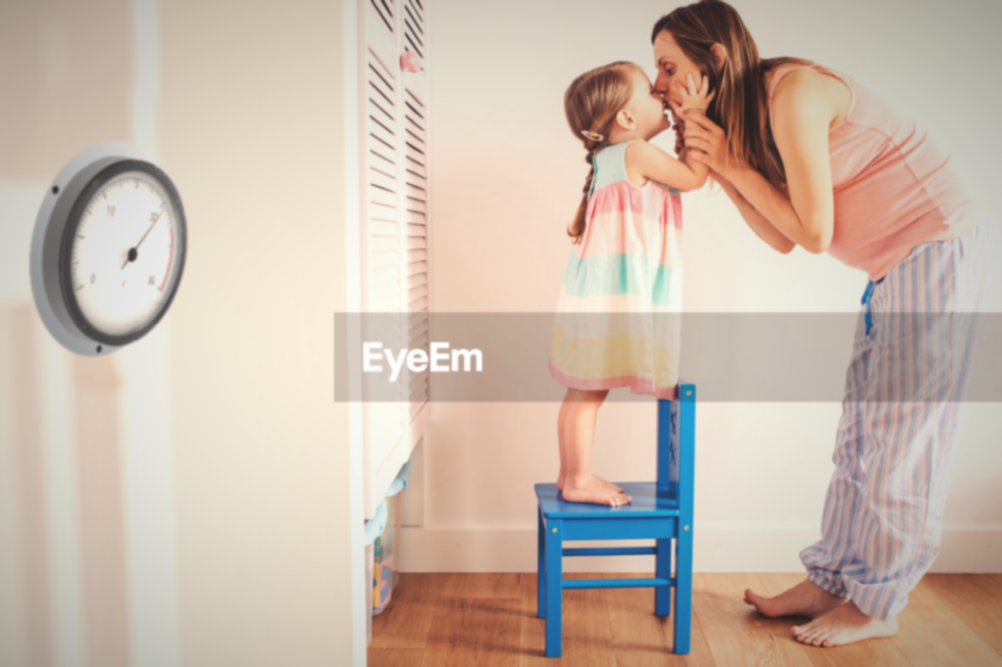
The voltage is 20 V
